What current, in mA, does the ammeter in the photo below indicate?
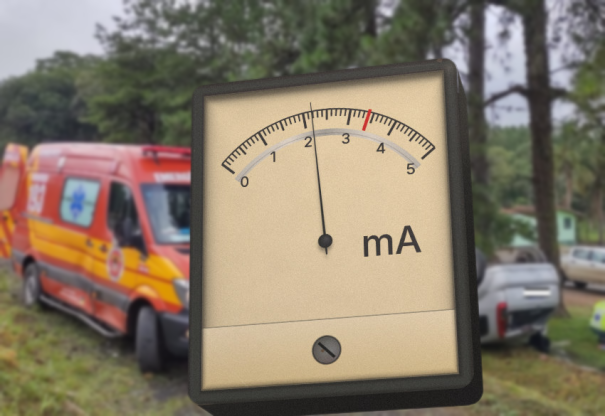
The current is 2.2 mA
